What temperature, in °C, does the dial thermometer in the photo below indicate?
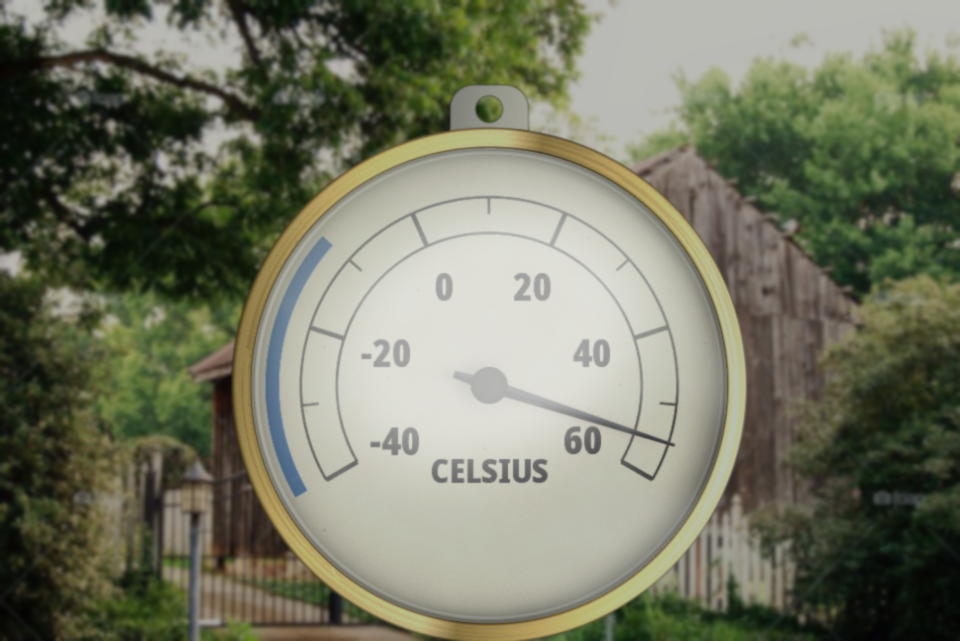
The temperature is 55 °C
